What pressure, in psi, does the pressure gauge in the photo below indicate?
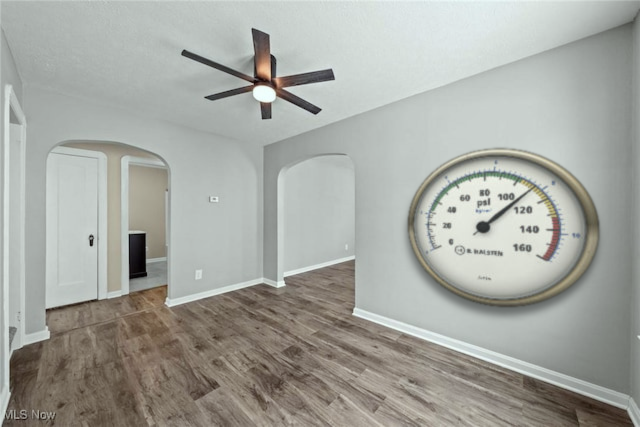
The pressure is 110 psi
